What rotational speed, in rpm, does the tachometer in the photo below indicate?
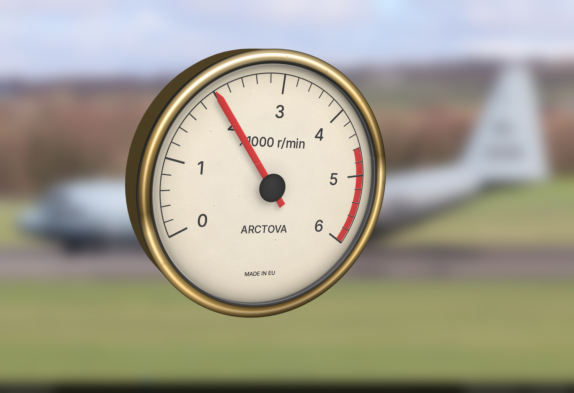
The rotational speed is 2000 rpm
